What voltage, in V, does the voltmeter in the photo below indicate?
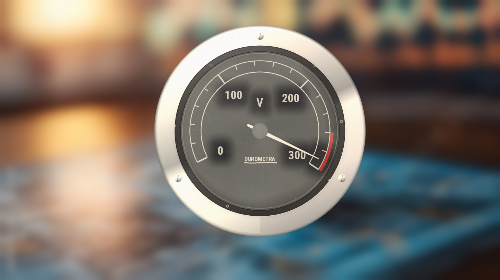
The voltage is 290 V
